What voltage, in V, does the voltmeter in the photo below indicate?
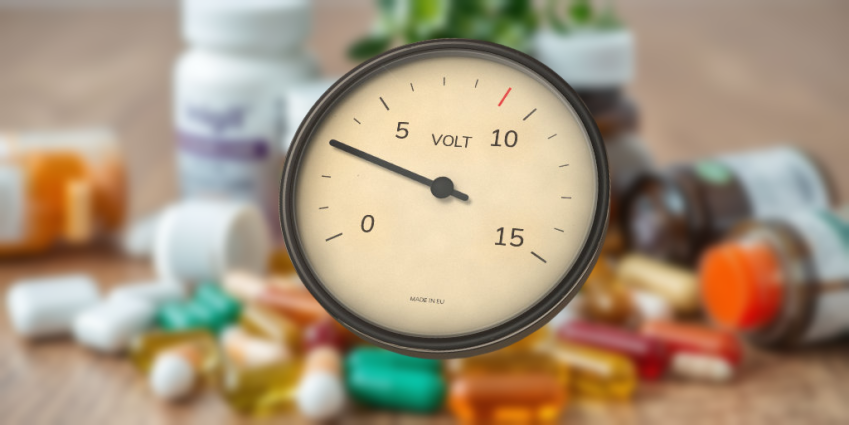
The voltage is 3 V
